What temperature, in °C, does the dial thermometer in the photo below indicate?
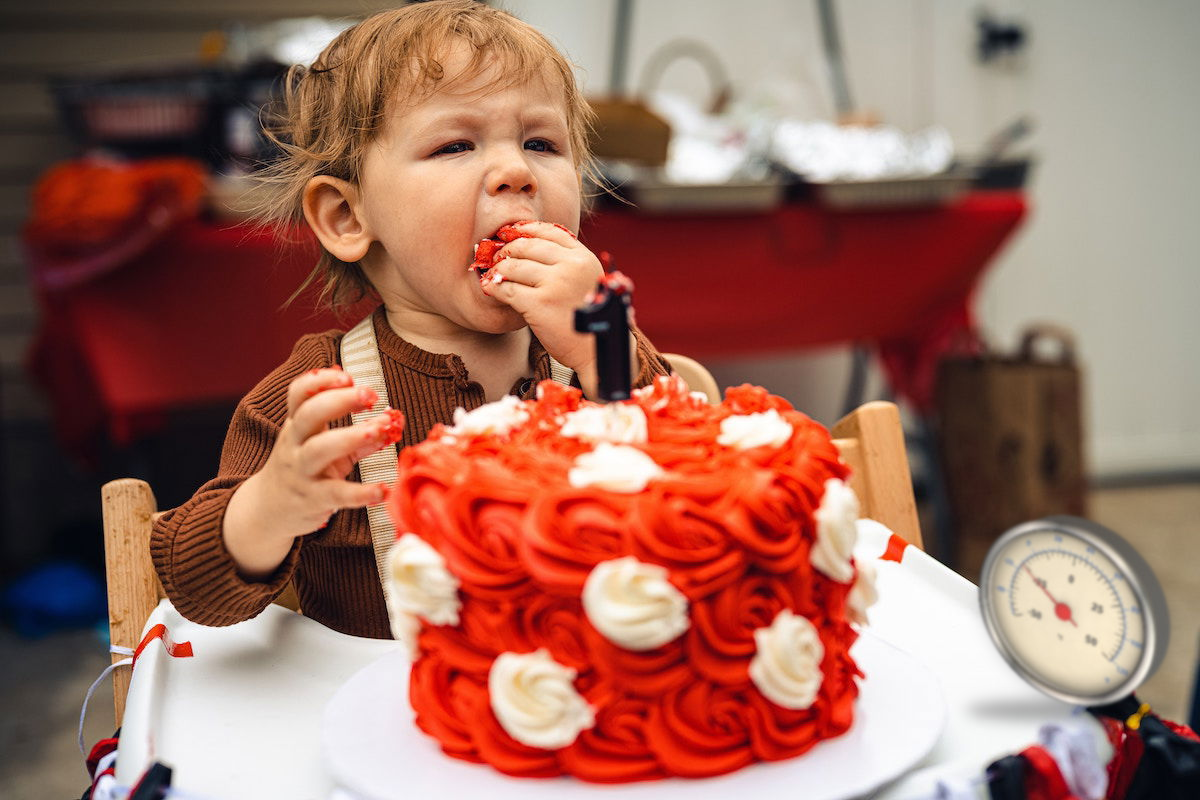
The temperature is -25 °C
